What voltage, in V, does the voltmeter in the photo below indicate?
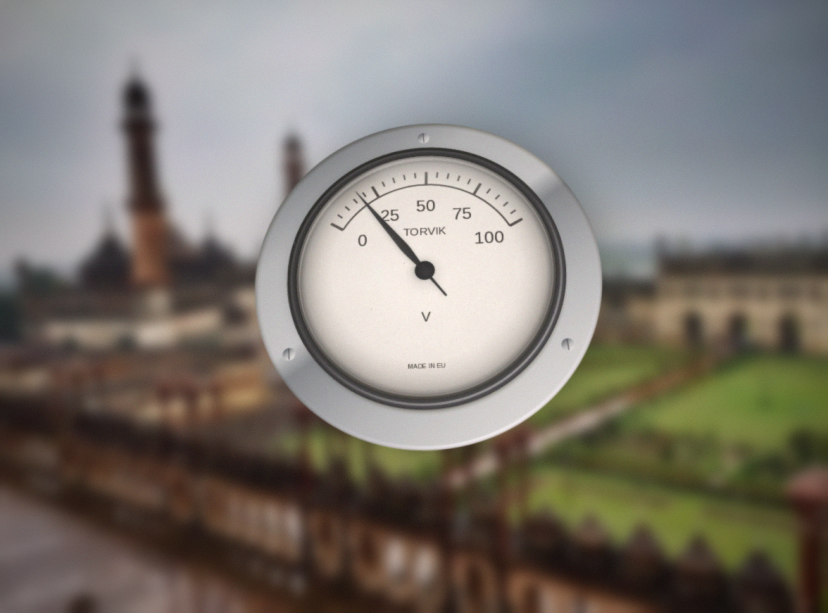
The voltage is 17.5 V
